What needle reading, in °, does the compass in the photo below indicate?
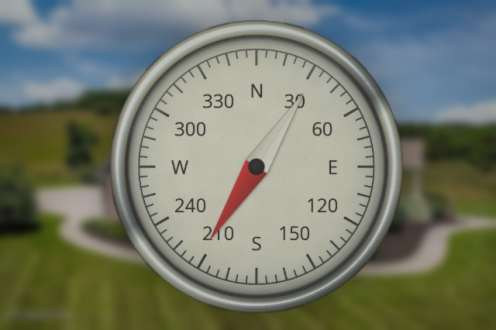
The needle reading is 212.5 °
